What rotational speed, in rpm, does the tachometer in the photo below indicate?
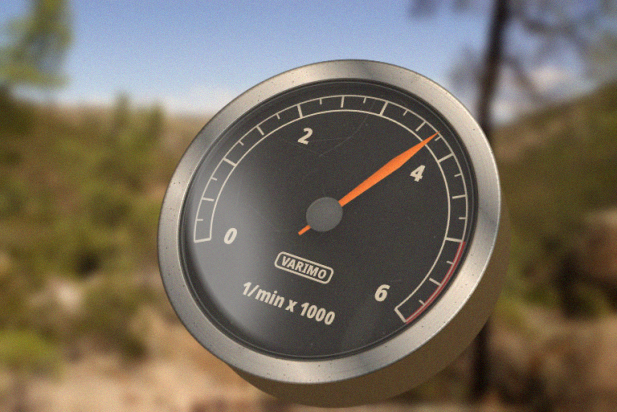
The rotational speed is 3750 rpm
